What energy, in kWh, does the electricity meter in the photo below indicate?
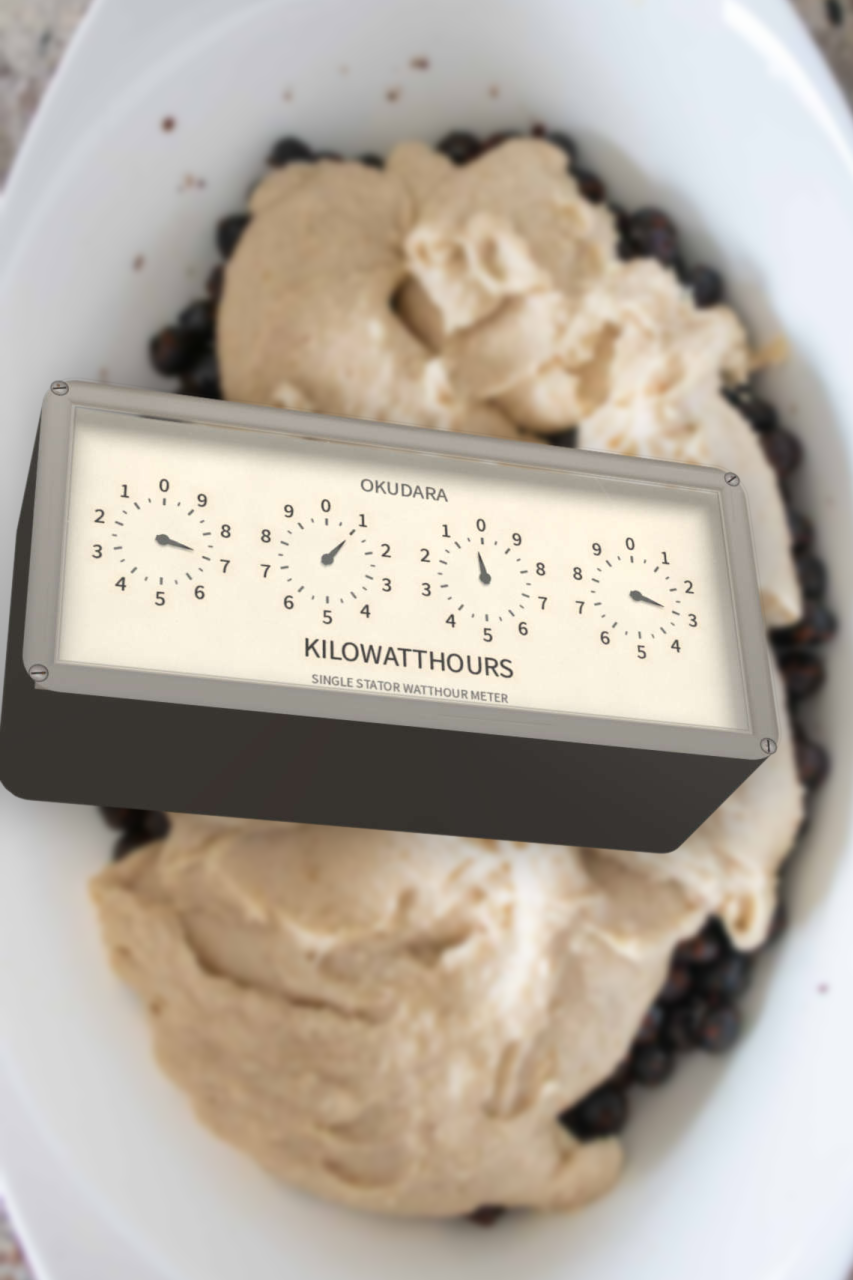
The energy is 7103 kWh
